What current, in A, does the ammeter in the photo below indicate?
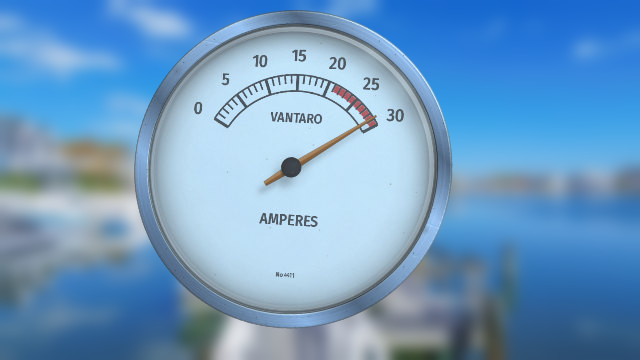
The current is 29 A
